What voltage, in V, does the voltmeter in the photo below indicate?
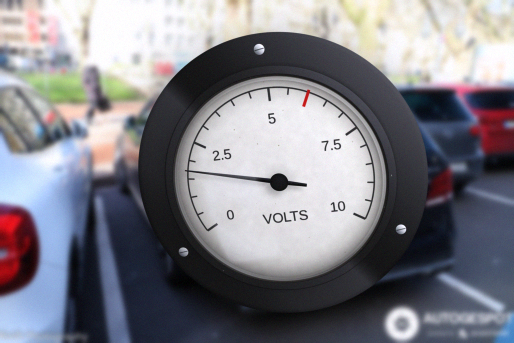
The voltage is 1.75 V
